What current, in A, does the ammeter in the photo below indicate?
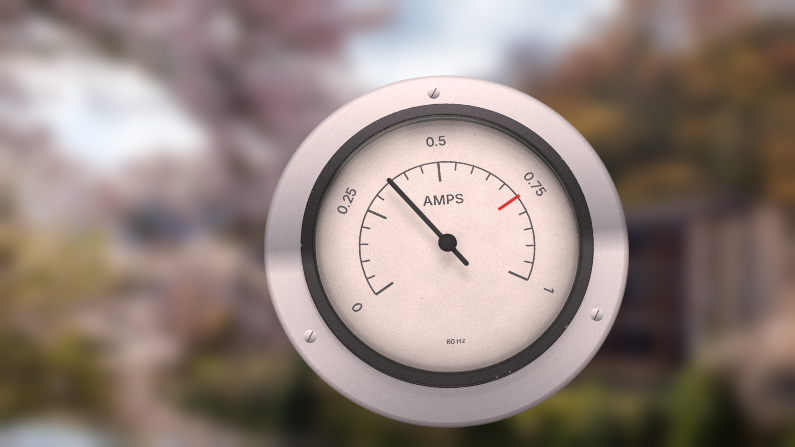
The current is 0.35 A
